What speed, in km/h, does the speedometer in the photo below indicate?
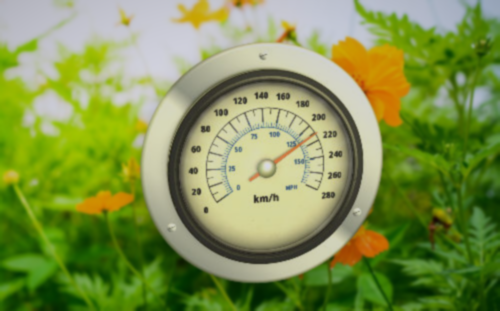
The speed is 210 km/h
